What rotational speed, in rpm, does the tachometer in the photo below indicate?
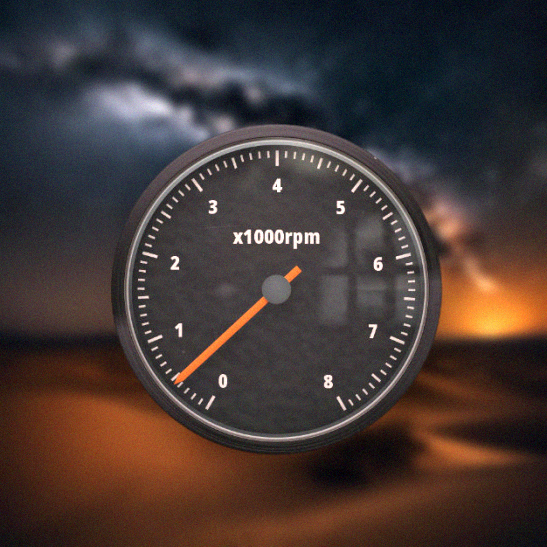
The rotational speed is 450 rpm
